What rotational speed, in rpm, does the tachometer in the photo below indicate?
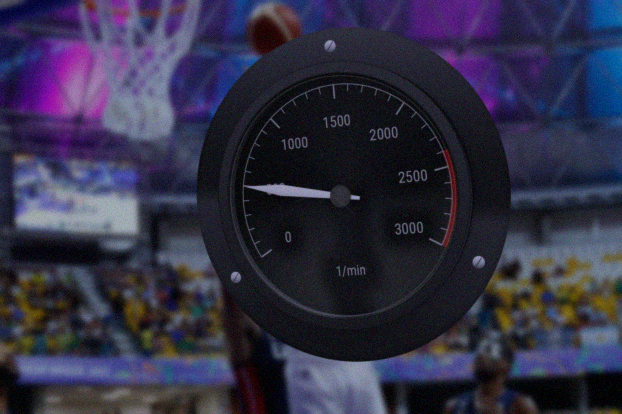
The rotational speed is 500 rpm
